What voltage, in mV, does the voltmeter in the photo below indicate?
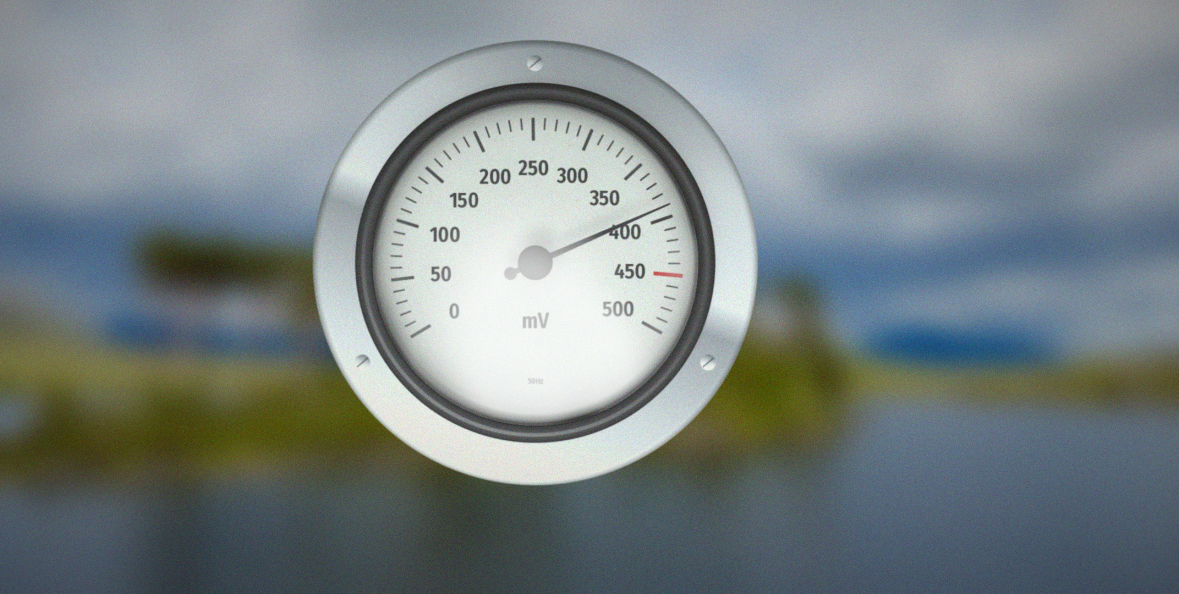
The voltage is 390 mV
